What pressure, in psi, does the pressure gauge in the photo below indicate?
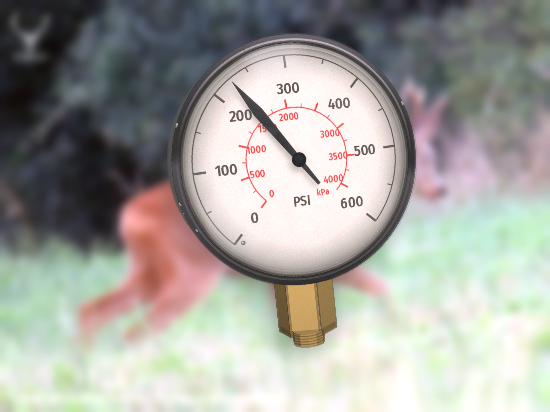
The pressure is 225 psi
